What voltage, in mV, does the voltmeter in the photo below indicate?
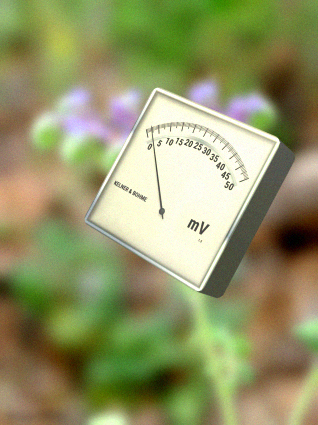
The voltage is 2.5 mV
